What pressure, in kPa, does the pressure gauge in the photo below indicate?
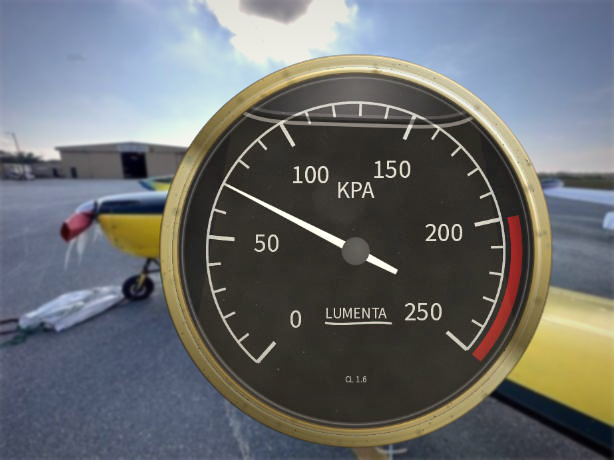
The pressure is 70 kPa
